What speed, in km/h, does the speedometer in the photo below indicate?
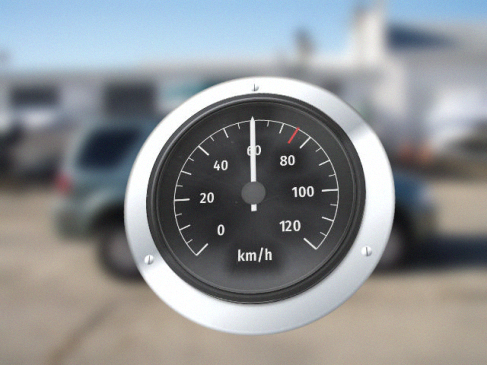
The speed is 60 km/h
